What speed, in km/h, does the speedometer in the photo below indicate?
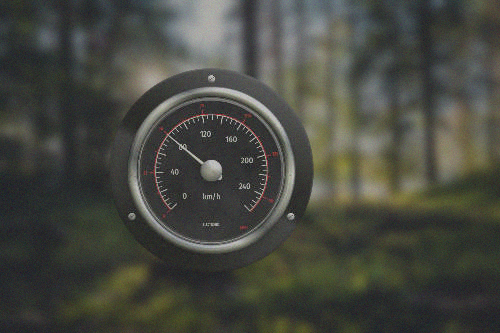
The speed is 80 km/h
